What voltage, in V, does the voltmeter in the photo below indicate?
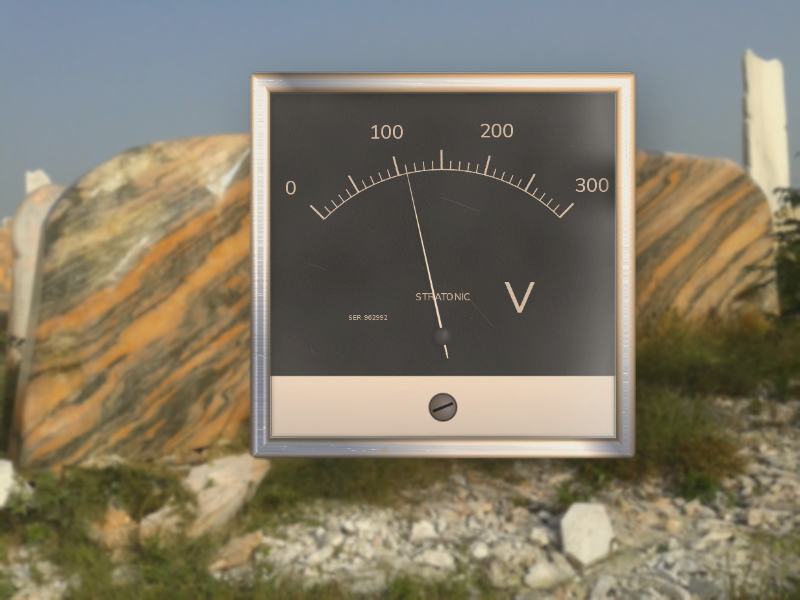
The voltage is 110 V
